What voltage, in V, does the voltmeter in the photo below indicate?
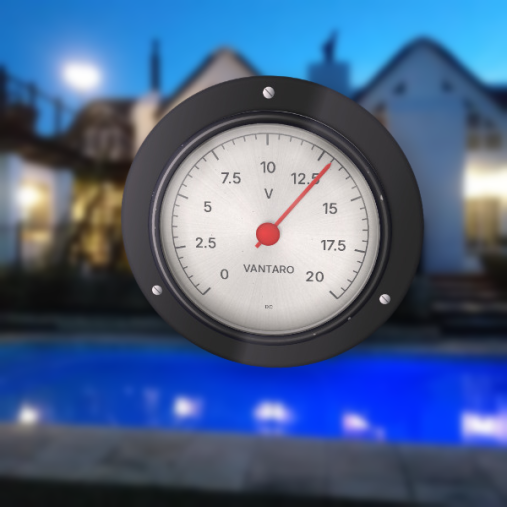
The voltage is 13 V
